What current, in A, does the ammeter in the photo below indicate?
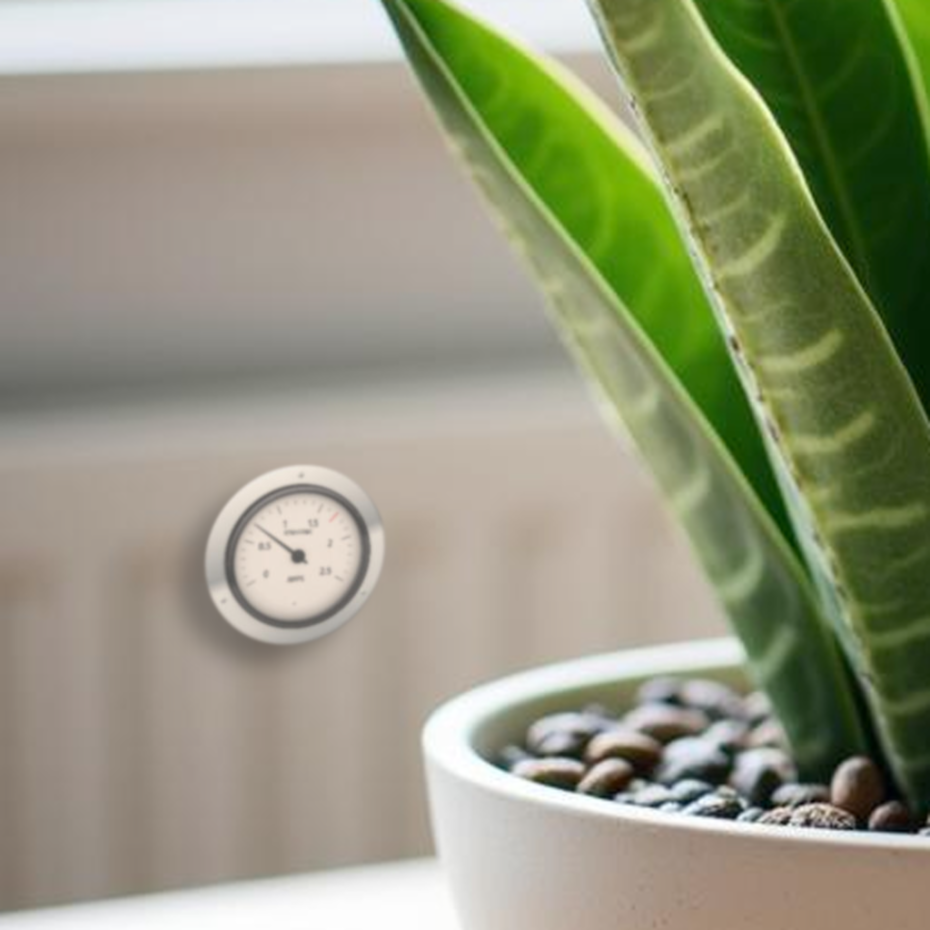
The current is 0.7 A
